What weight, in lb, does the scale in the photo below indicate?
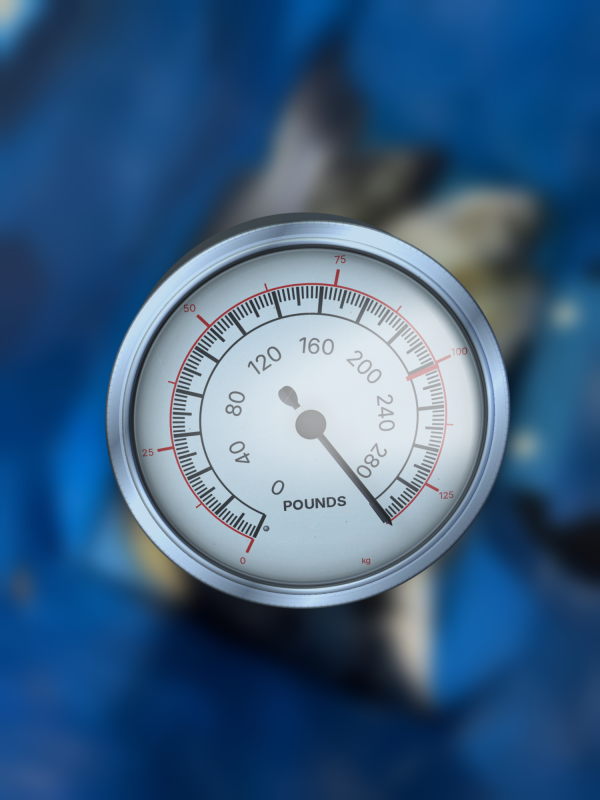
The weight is 298 lb
